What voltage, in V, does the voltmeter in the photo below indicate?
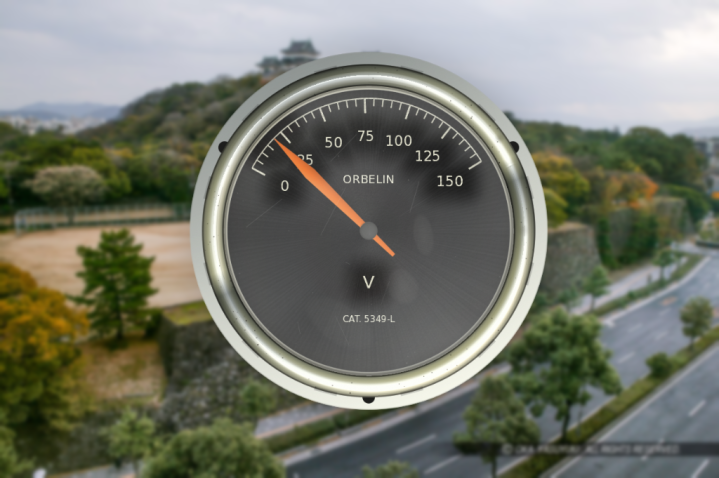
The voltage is 20 V
